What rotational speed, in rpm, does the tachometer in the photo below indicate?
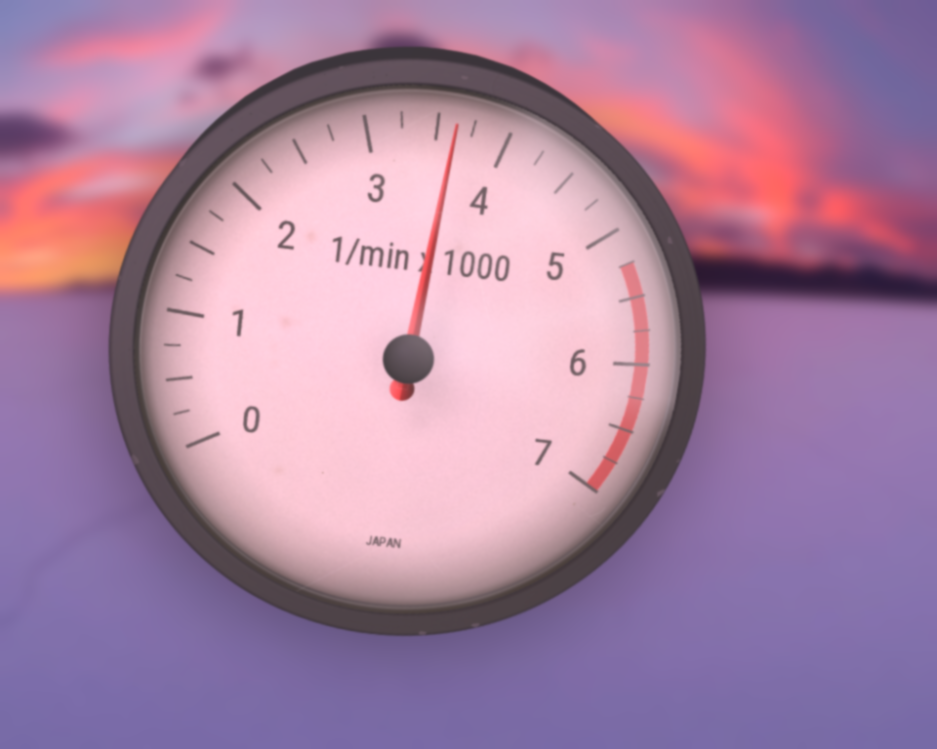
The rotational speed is 3625 rpm
